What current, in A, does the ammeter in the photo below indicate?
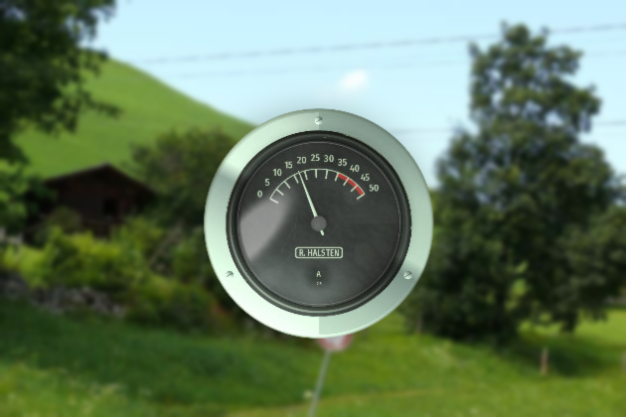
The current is 17.5 A
